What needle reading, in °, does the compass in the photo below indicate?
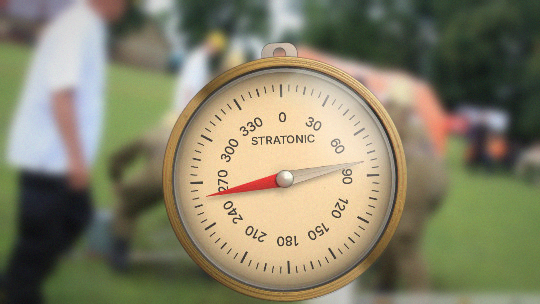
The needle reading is 260 °
